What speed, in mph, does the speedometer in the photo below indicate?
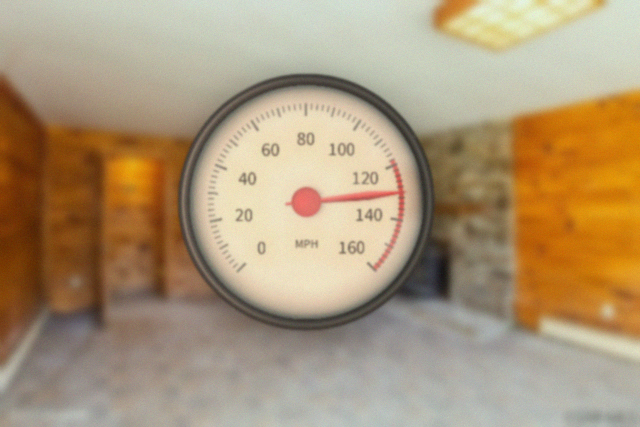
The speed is 130 mph
